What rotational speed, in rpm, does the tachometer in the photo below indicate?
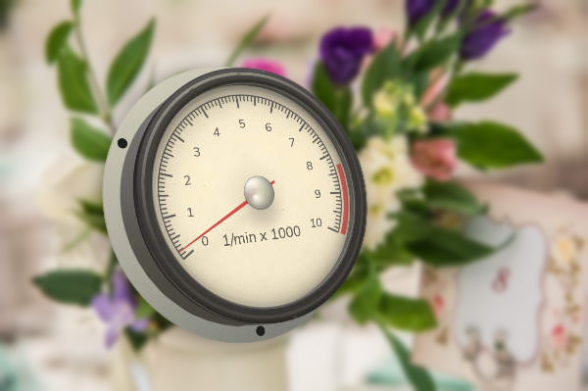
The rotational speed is 200 rpm
